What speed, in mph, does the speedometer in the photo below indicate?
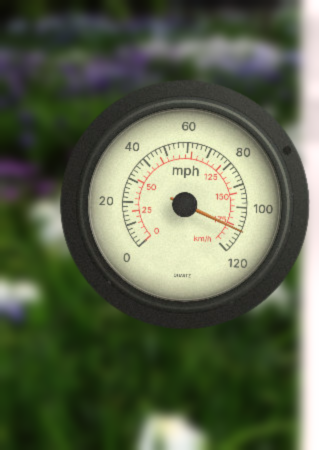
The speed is 110 mph
